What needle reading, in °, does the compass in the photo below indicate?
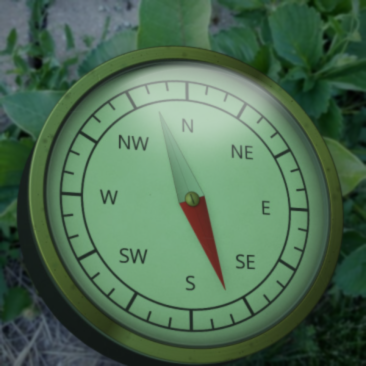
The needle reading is 160 °
